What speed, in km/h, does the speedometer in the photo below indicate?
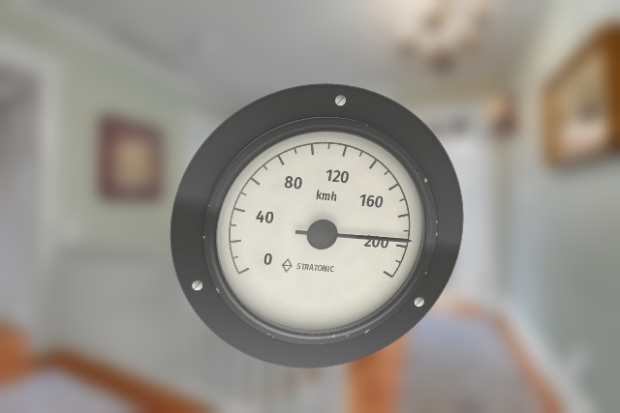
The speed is 195 km/h
